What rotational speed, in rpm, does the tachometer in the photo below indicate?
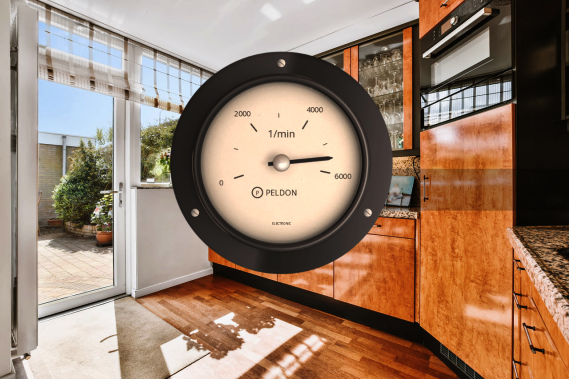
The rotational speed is 5500 rpm
